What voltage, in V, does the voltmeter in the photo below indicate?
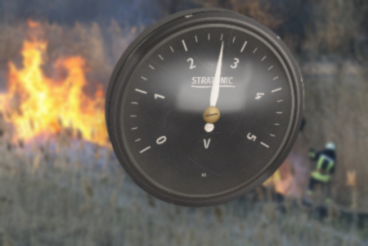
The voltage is 2.6 V
